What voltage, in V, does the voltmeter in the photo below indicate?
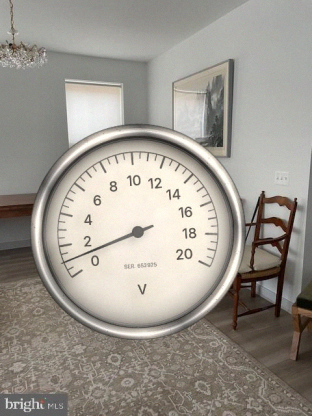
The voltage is 1 V
